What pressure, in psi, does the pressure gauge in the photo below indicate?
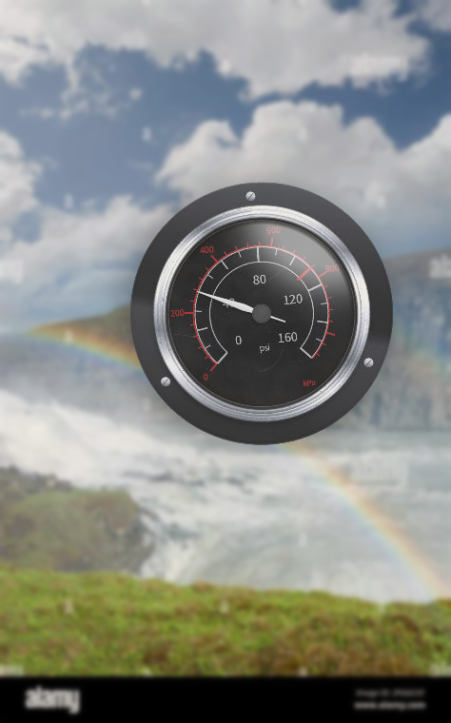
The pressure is 40 psi
